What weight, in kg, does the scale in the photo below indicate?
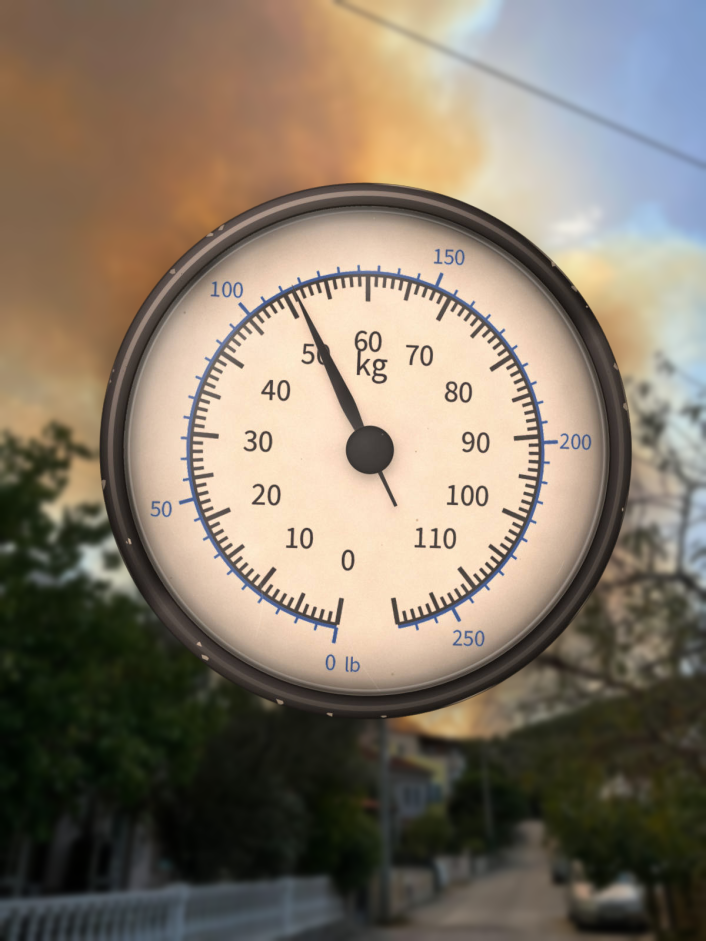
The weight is 51 kg
